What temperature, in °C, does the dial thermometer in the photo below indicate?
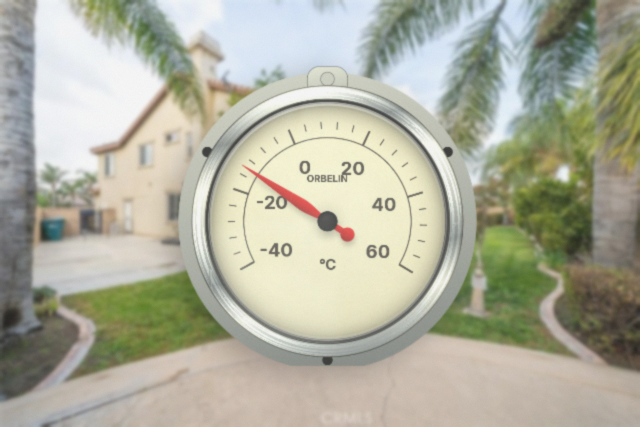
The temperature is -14 °C
